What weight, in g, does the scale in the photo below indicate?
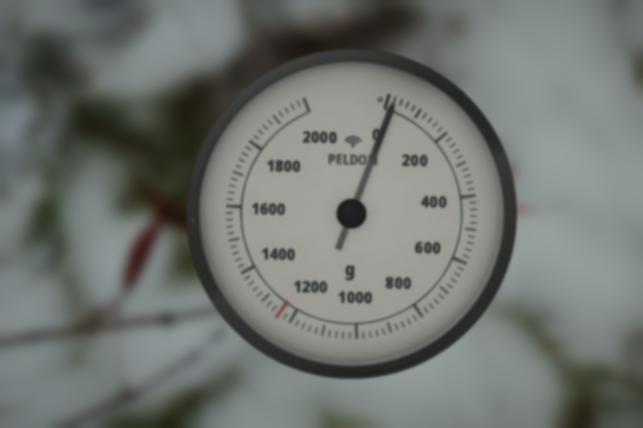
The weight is 20 g
